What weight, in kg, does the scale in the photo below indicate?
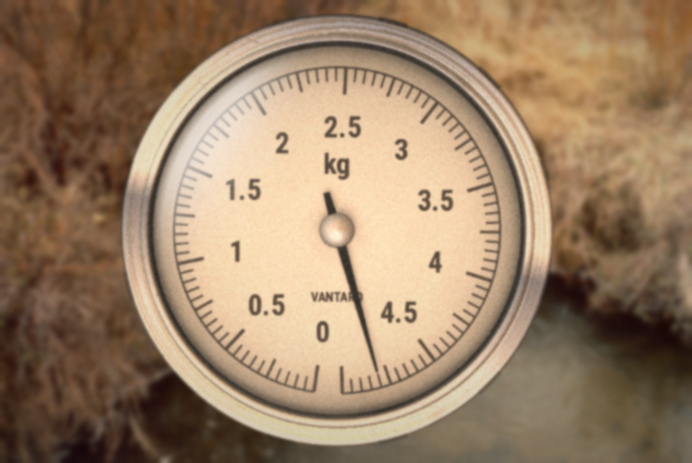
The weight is 4.8 kg
